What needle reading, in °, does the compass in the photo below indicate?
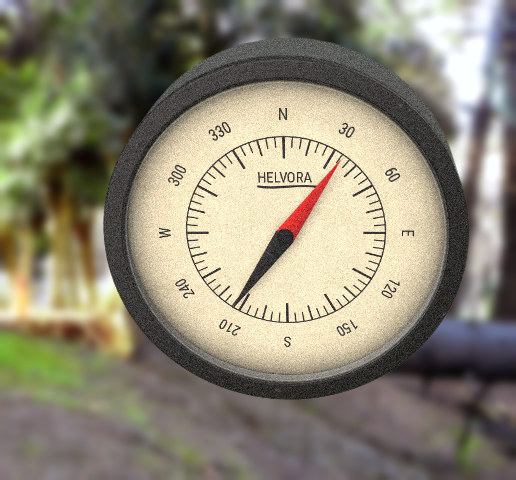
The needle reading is 35 °
